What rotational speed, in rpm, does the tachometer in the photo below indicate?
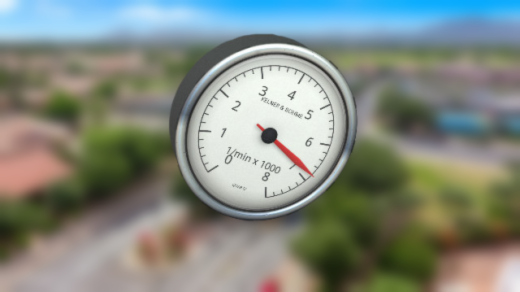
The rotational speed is 6800 rpm
